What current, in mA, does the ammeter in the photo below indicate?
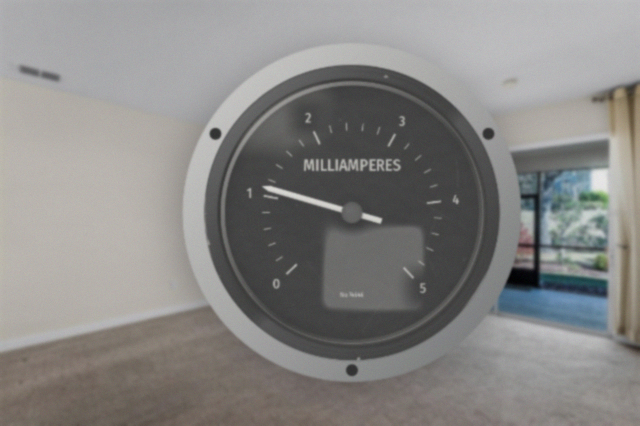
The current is 1.1 mA
